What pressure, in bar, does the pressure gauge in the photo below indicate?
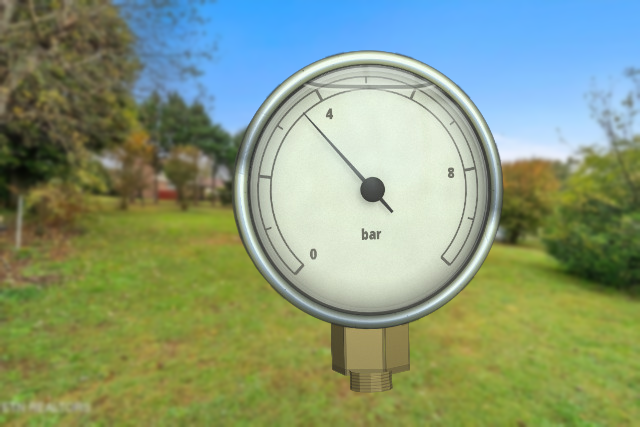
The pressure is 3.5 bar
